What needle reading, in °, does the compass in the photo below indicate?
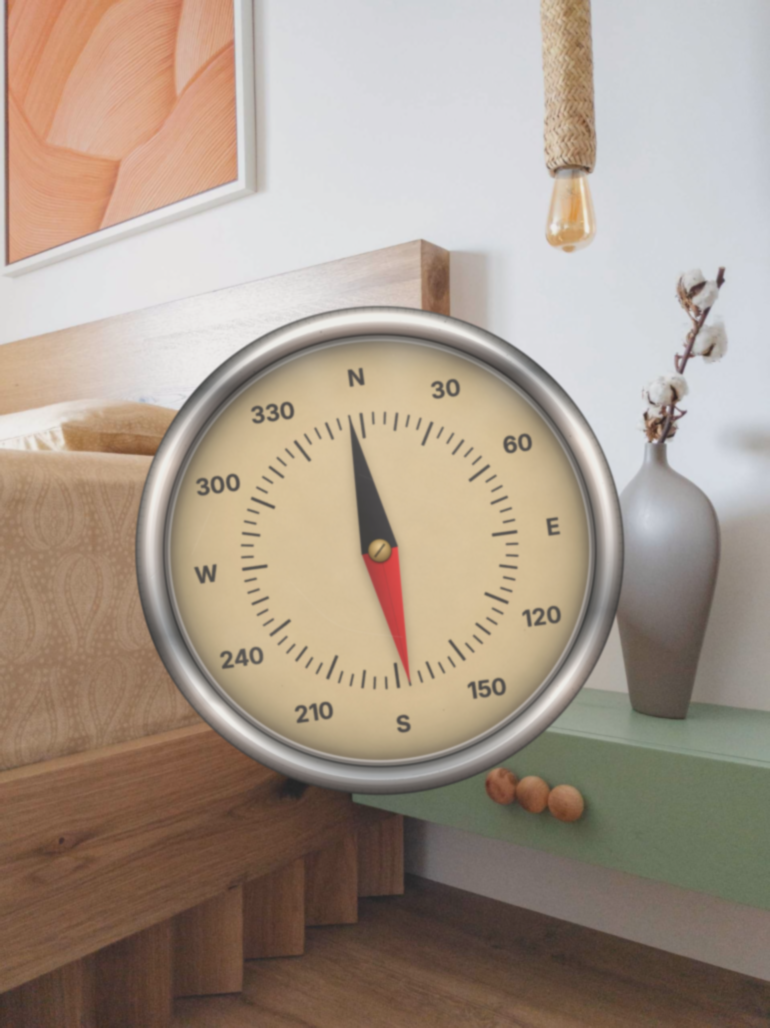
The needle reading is 175 °
